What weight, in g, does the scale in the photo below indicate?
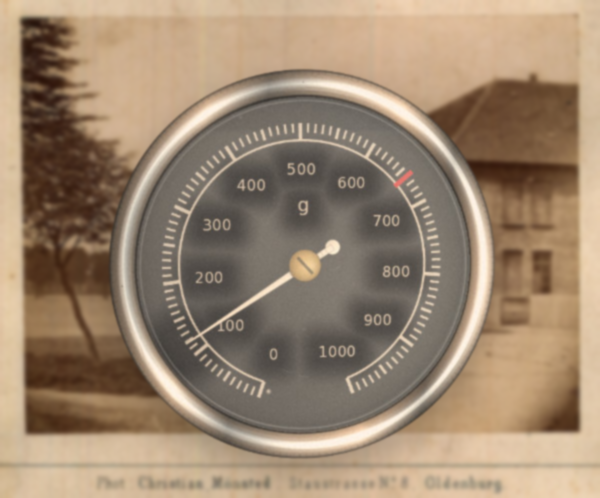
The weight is 120 g
